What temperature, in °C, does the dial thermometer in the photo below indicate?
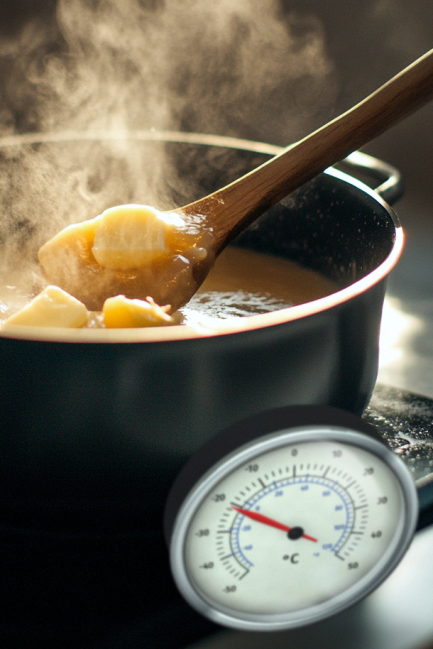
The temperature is -20 °C
